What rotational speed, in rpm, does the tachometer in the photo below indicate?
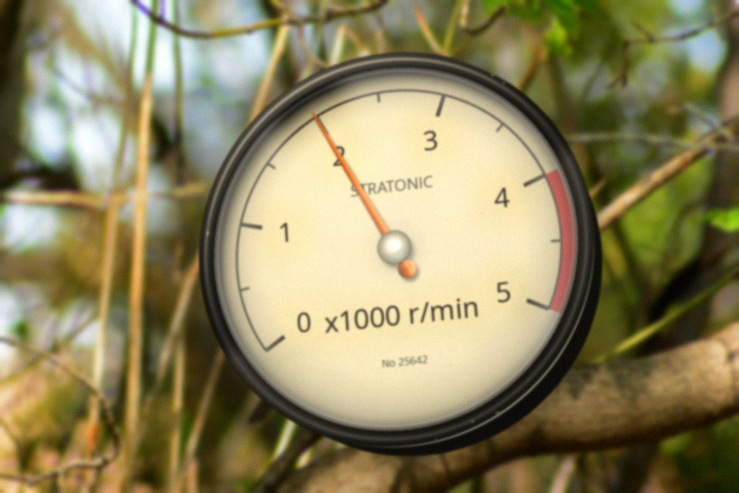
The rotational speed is 2000 rpm
